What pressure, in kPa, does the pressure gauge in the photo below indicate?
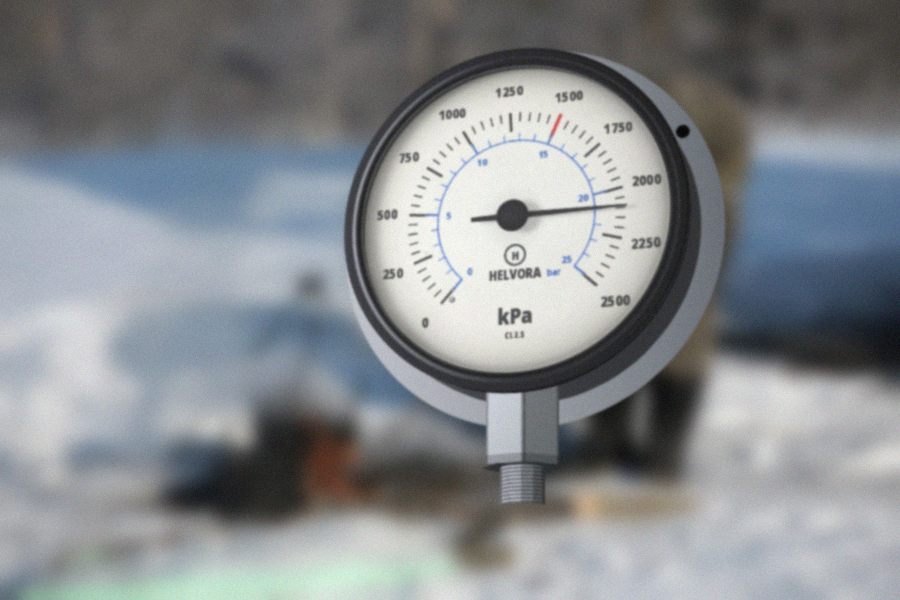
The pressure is 2100 kPa
